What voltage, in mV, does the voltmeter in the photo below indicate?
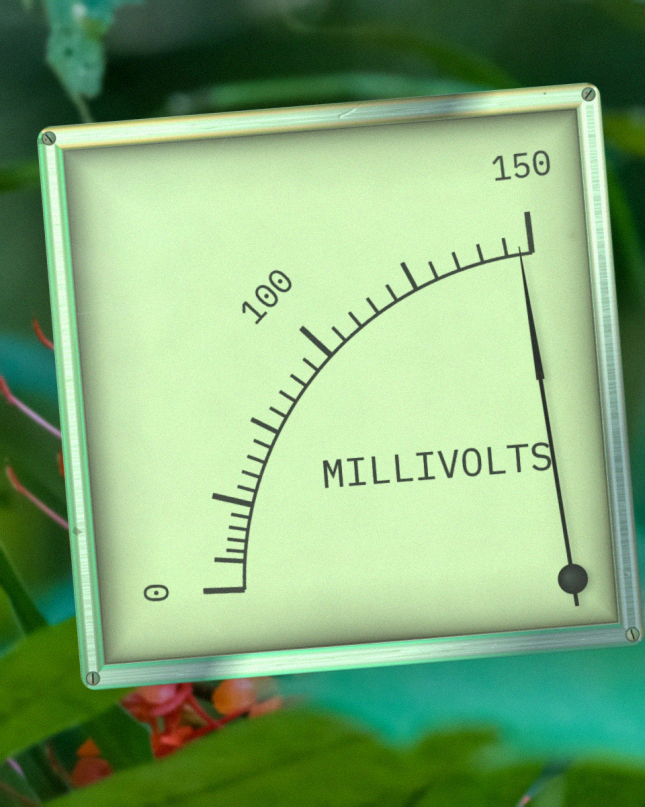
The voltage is 147.5 mV
